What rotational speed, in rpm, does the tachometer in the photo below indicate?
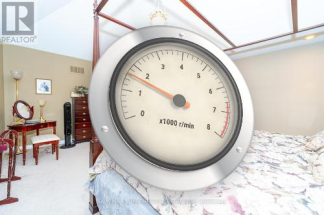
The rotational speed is 1600 rpm
